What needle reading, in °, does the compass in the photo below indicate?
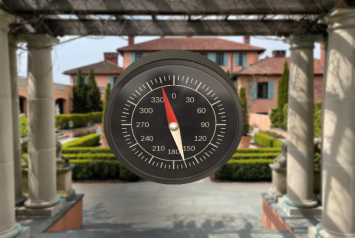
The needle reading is 345 °
